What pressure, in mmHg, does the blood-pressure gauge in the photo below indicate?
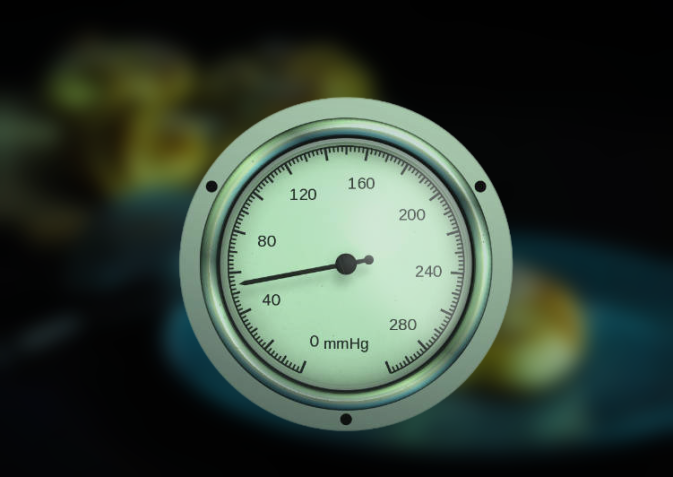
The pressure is 54 mmHg
